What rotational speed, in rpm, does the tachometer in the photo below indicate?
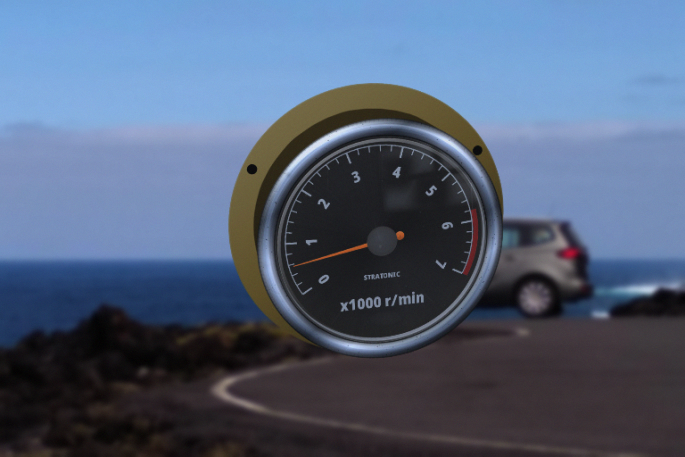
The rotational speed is 600 rpm
